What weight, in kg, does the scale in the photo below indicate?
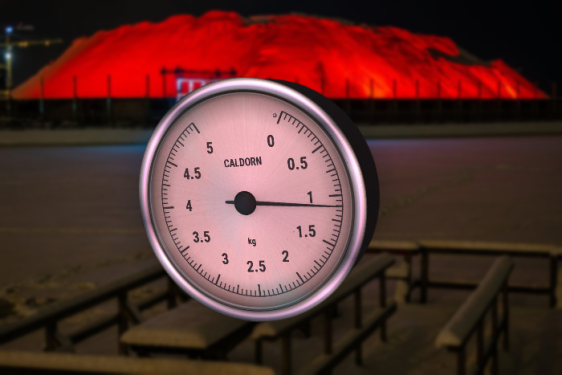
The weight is 1.1 kg
